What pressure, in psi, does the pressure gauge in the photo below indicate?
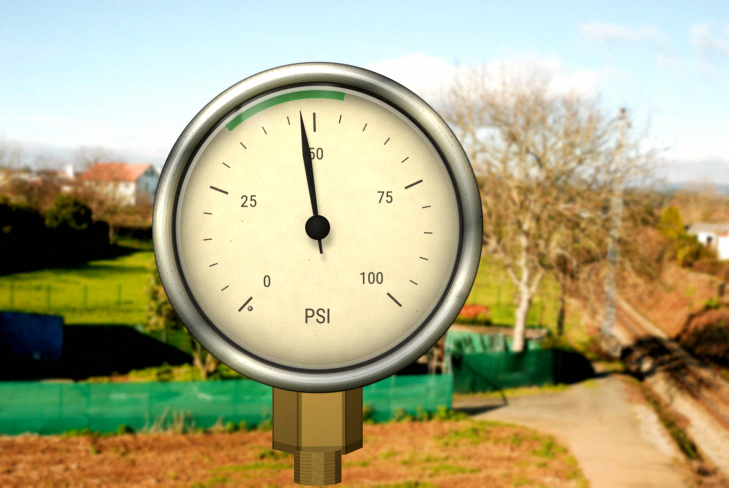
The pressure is 47.5 psi
